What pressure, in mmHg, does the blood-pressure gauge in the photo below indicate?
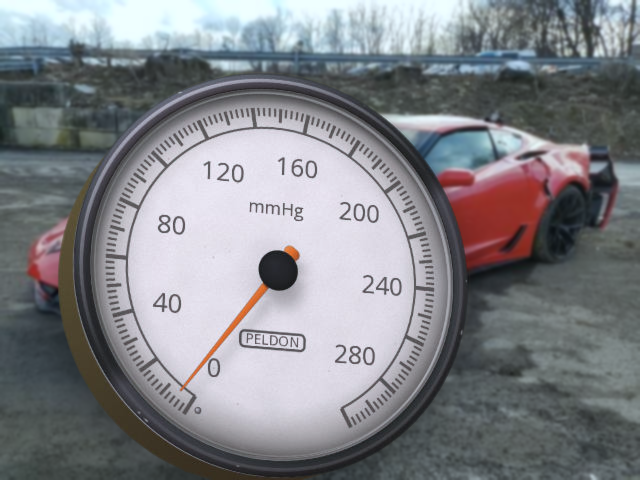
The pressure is 6 mmHg
